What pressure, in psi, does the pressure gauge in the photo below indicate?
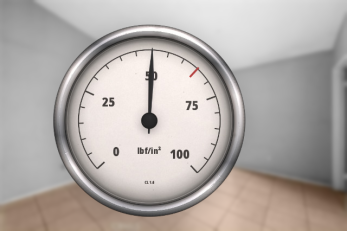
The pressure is 50 psi
